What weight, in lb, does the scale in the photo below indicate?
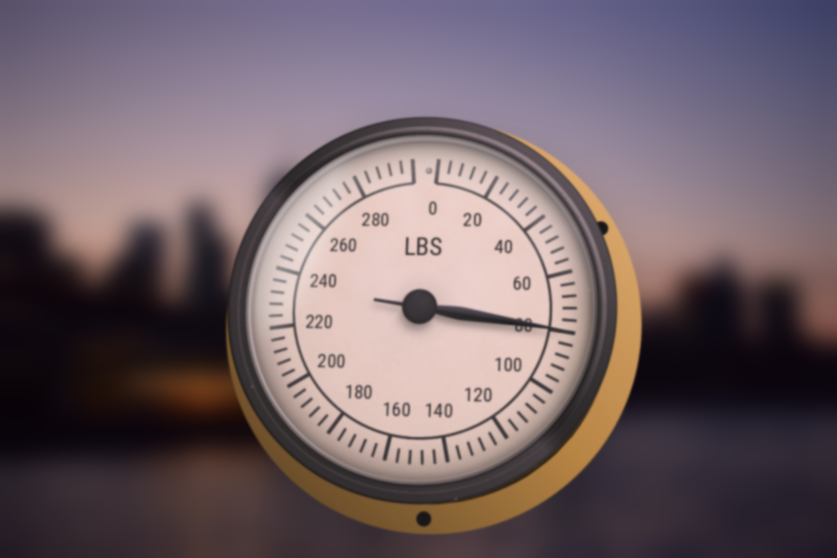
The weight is 80 lb
